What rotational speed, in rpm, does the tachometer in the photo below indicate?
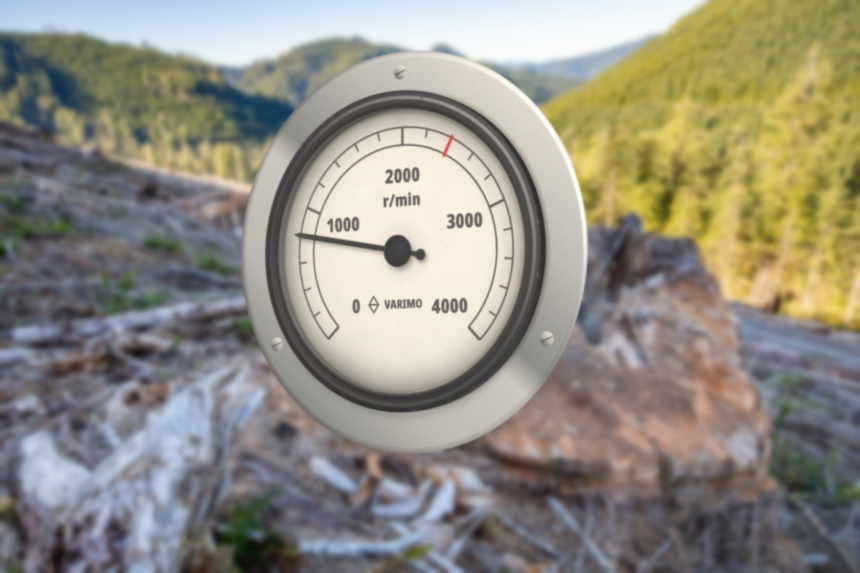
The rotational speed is 800 rpm
